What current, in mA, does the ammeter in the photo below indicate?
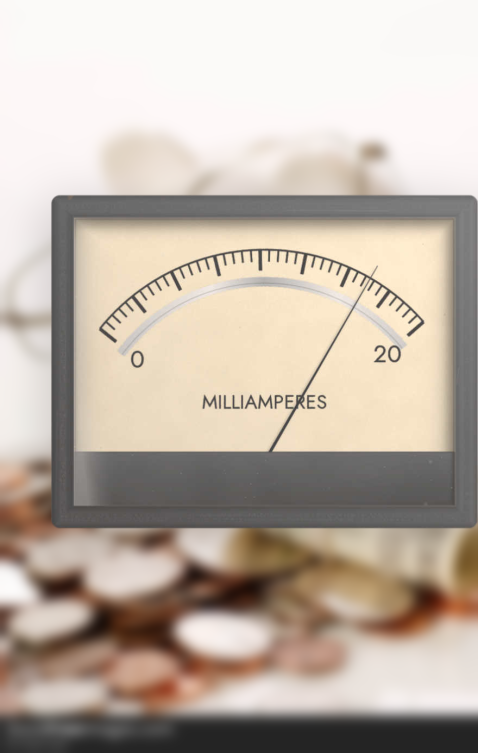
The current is 16.25 mA
